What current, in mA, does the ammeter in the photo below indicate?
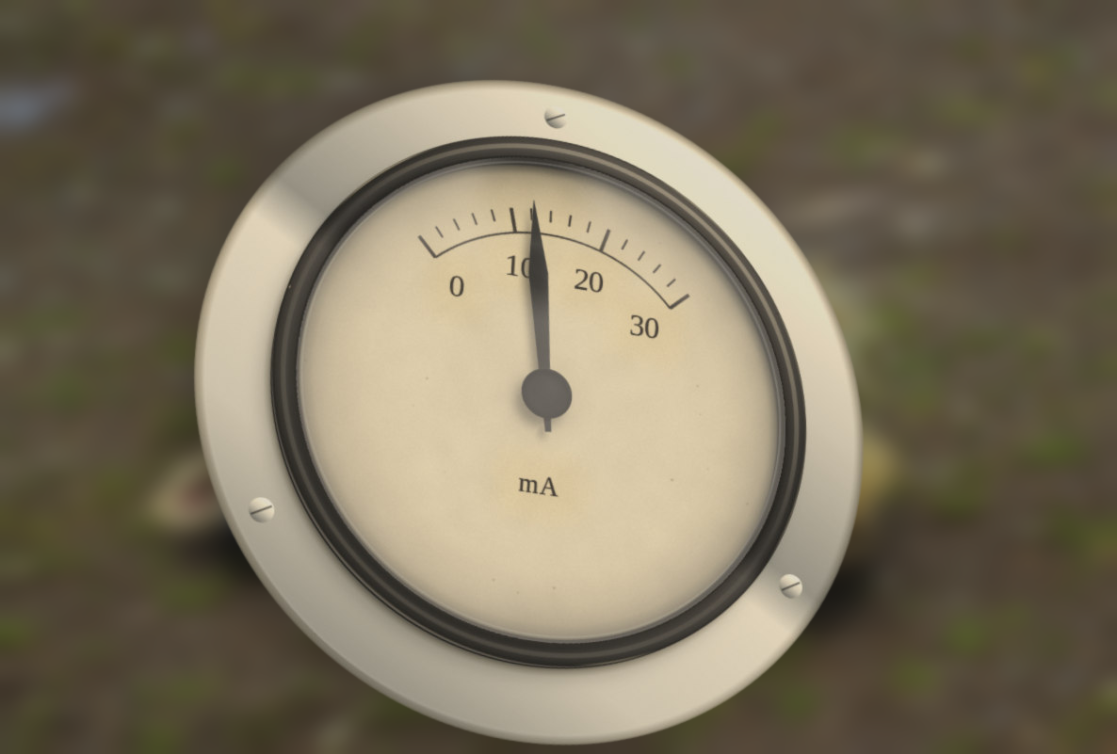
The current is 12 mA
